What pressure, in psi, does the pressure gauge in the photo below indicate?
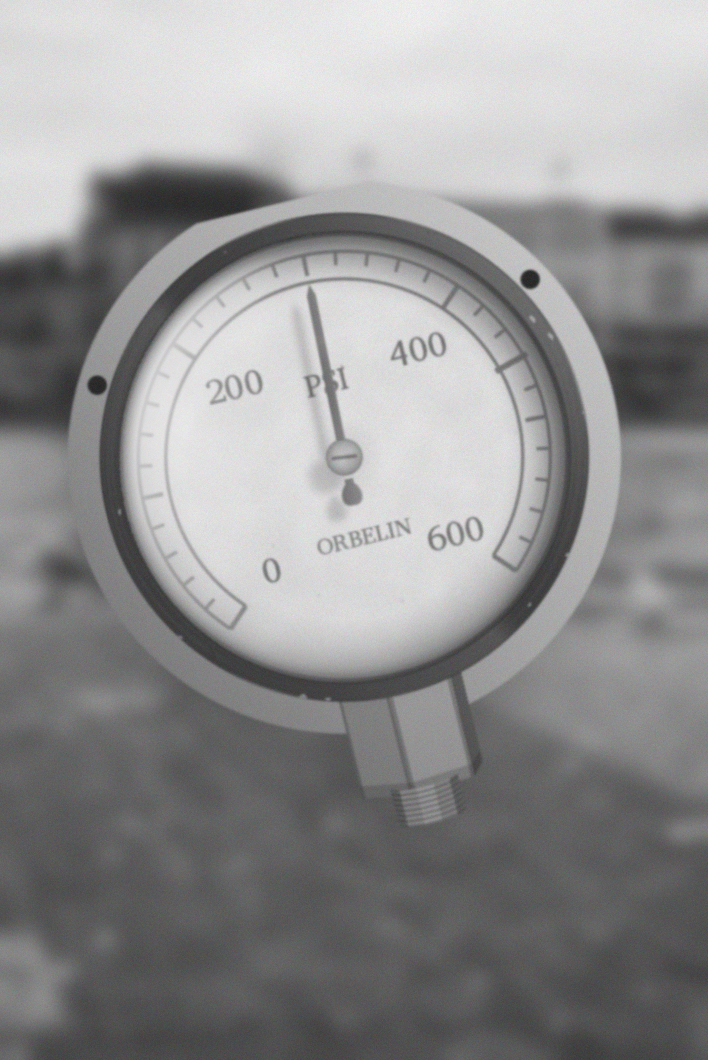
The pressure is 300 psi
